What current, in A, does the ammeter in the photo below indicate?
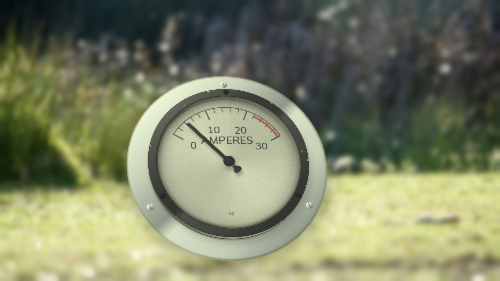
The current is 4 A
